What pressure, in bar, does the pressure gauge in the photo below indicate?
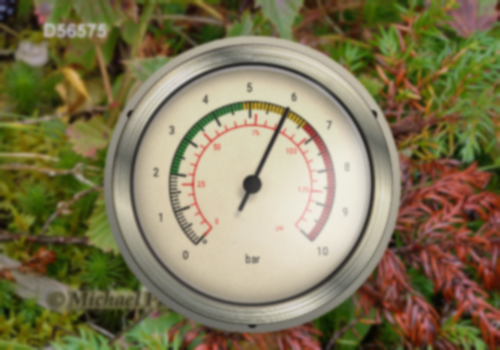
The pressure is 6 bar
